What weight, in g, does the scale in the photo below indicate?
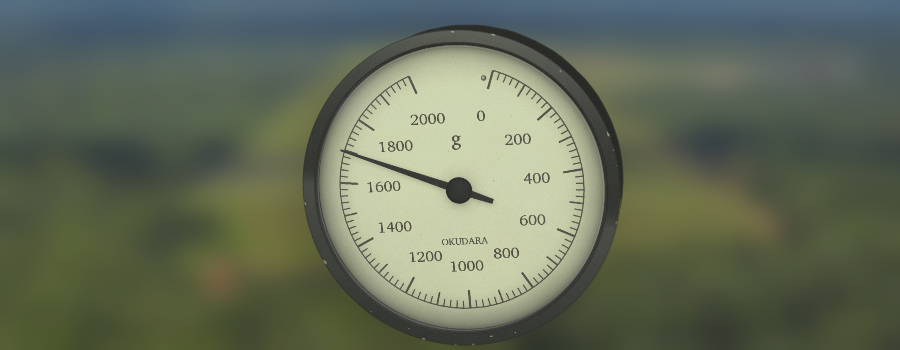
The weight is 1700 g
